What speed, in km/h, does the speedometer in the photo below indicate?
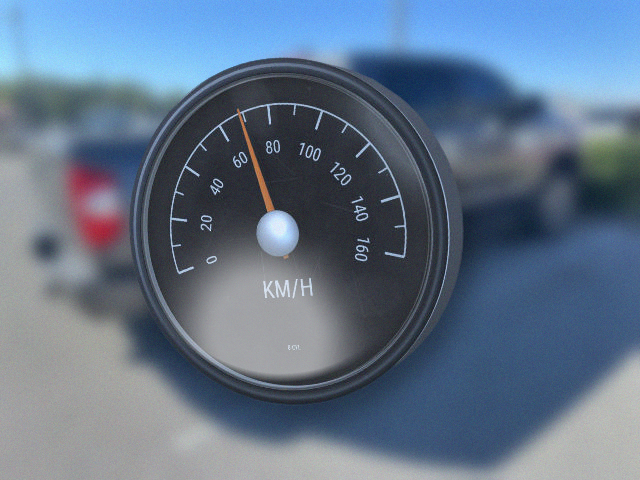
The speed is 70 km/h
